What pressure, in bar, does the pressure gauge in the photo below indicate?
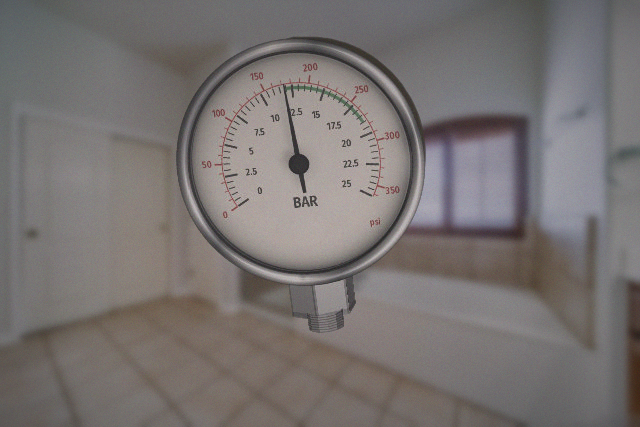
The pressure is 12 bar
